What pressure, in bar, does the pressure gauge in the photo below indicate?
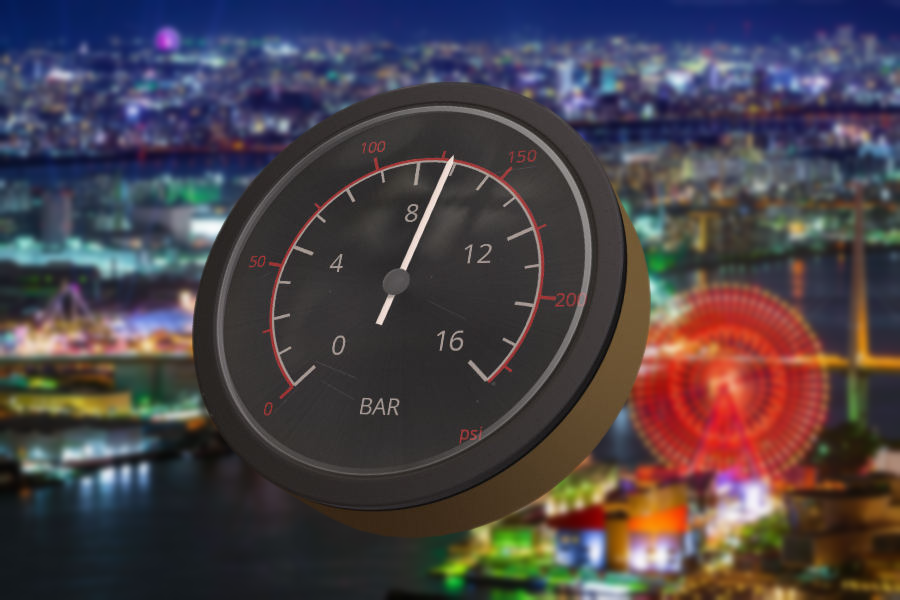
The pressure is 9 bar
